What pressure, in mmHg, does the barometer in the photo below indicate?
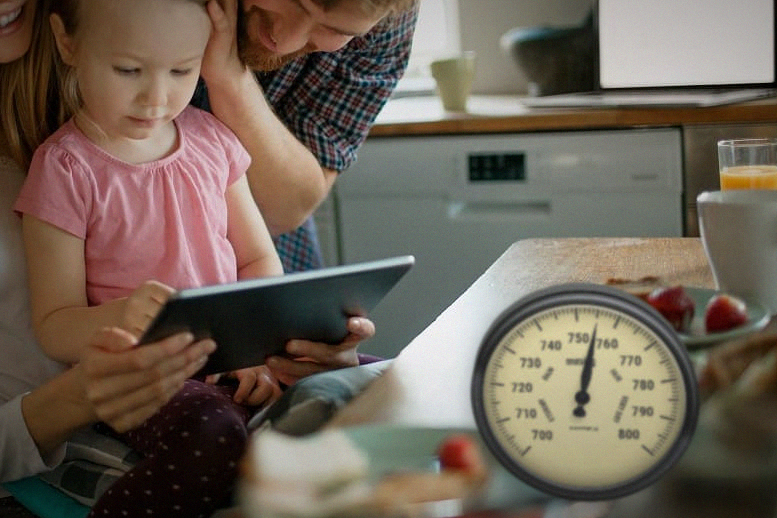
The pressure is 755 mmHg
